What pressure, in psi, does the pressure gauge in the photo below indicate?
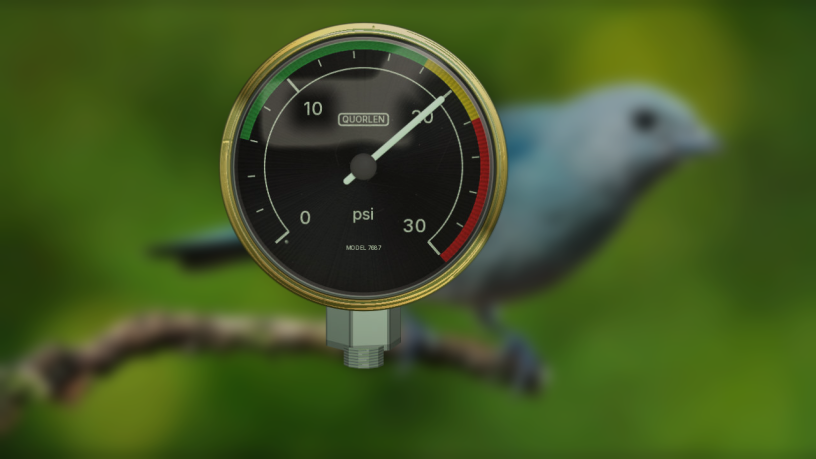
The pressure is 20 psi
